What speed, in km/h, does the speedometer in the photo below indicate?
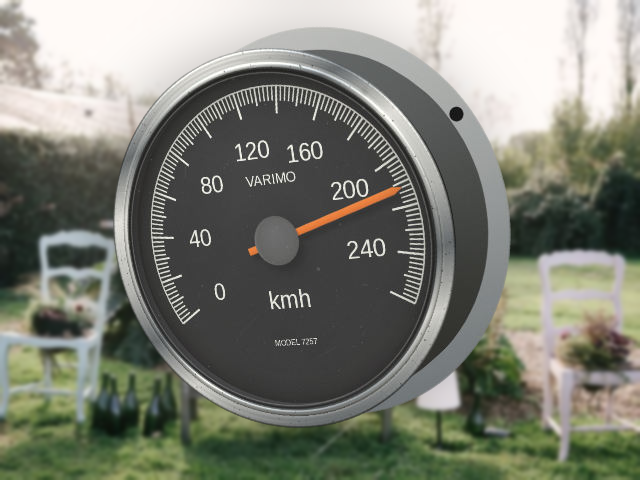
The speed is 212 km/h
